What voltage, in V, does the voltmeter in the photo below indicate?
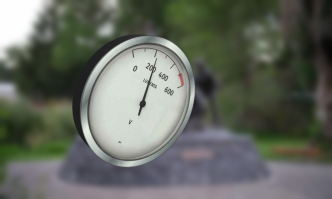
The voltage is 200 V
